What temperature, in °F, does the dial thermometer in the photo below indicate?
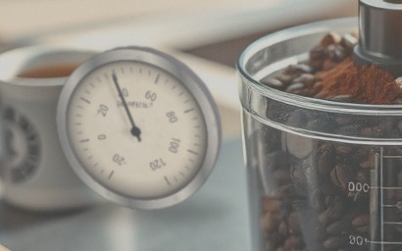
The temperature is 40 °F
